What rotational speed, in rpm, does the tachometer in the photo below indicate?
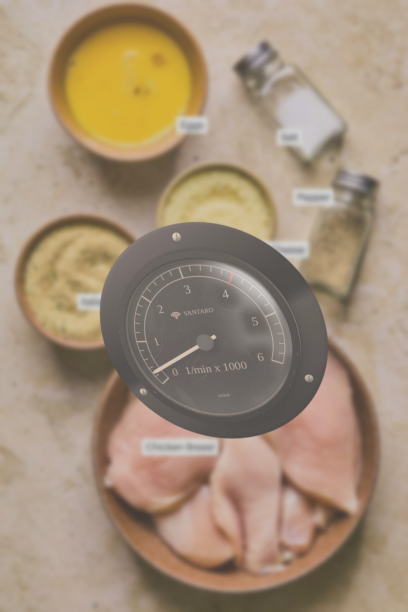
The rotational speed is 300 rpm
